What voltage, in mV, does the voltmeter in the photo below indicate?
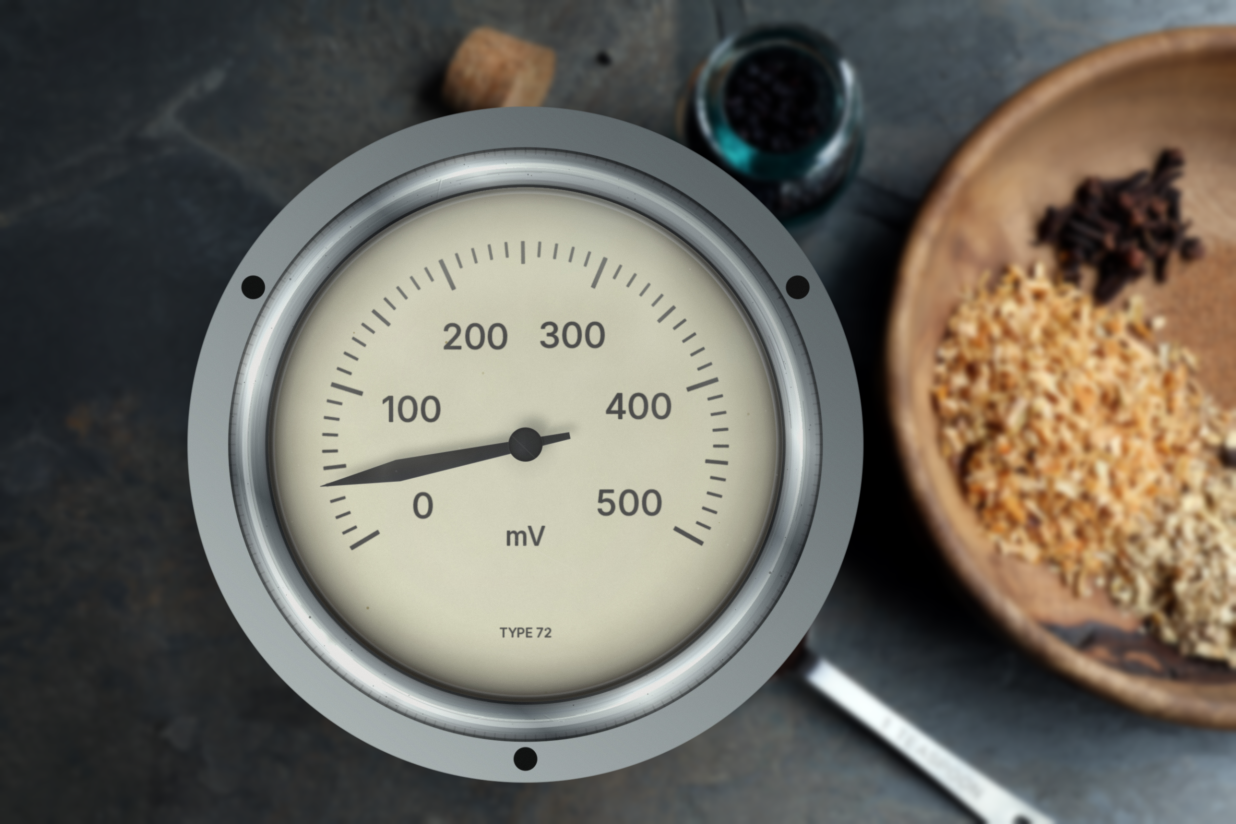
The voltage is 40 mV
